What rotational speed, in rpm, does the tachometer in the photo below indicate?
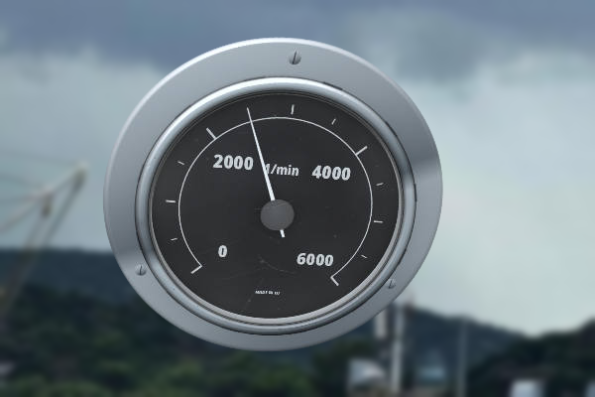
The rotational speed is 2500 rpm
